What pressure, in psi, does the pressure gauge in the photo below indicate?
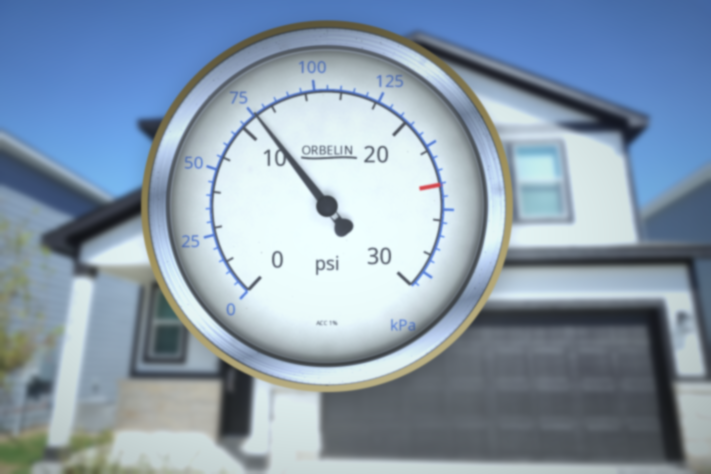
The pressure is 11 psi
